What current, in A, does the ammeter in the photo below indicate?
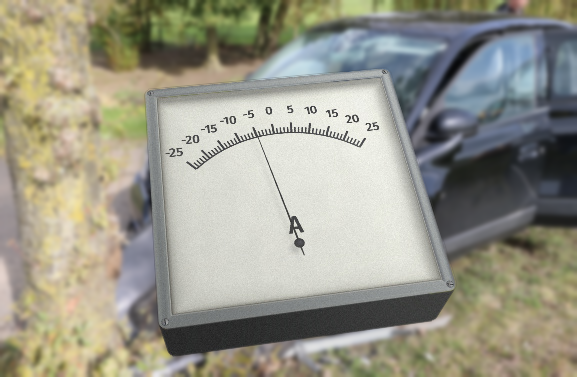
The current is -5 A
